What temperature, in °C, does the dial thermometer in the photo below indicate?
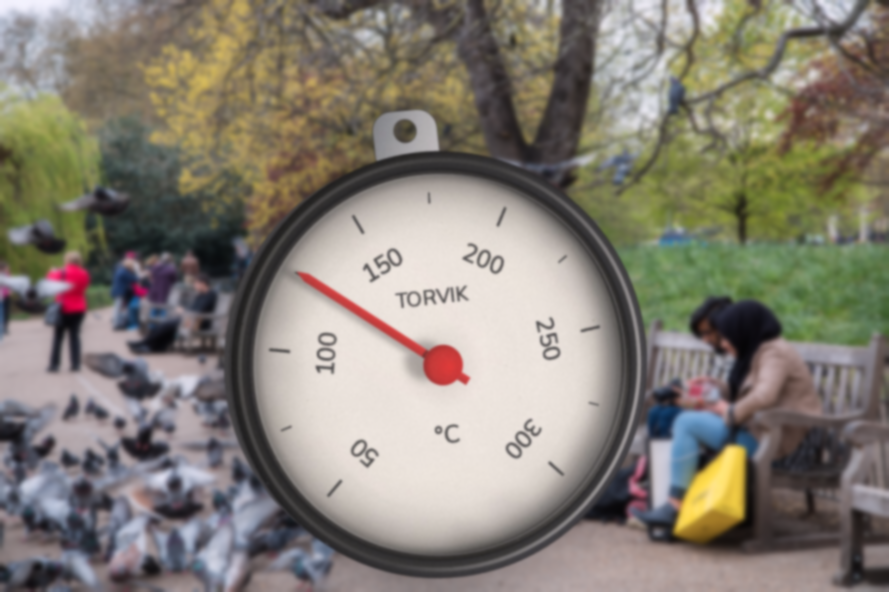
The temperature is 125 °C
